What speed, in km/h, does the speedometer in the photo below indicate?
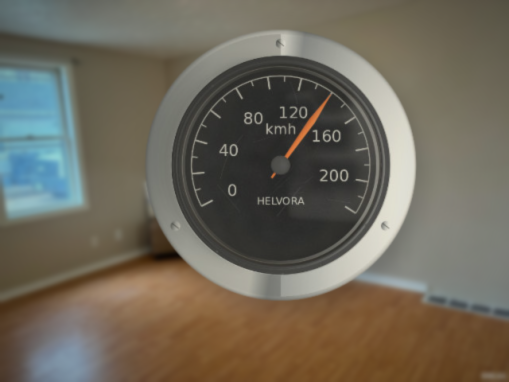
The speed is 140 km/h
